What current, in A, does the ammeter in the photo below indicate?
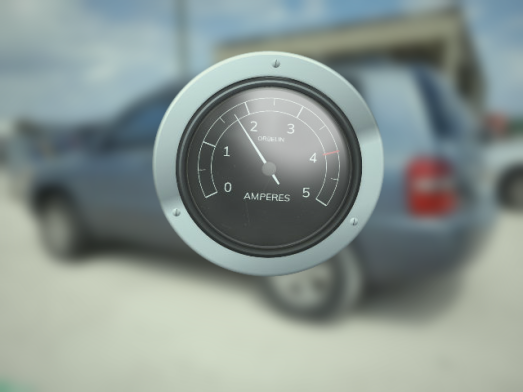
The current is 1.75 A
